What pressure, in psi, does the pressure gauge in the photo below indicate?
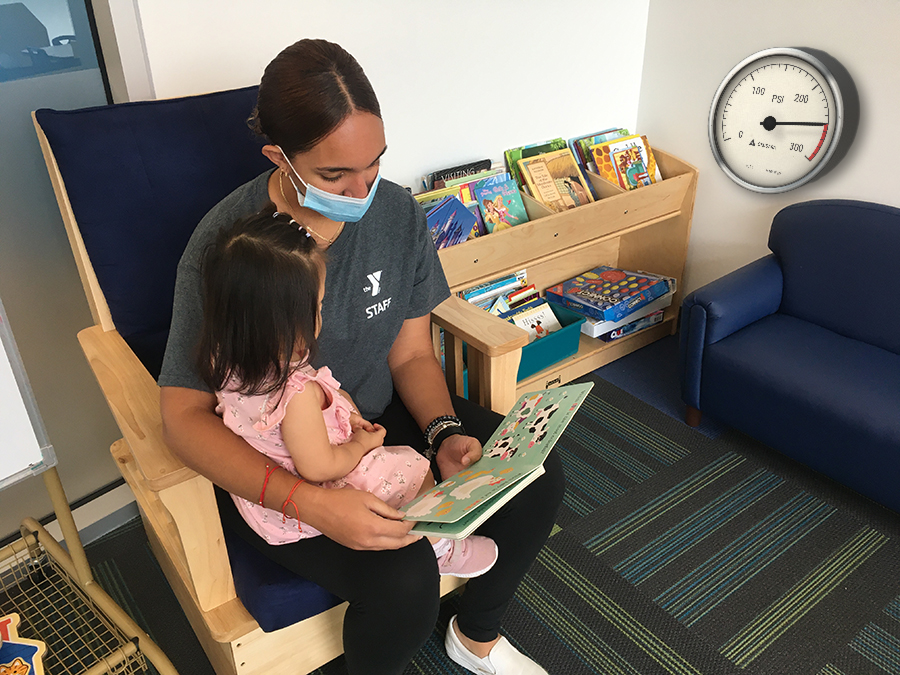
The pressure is 250 psi
